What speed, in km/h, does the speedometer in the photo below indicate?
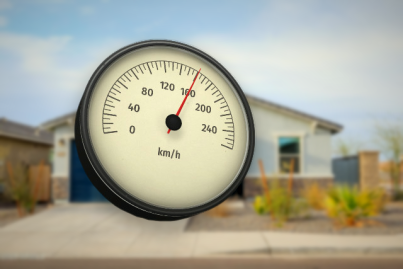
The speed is 160 km/h
